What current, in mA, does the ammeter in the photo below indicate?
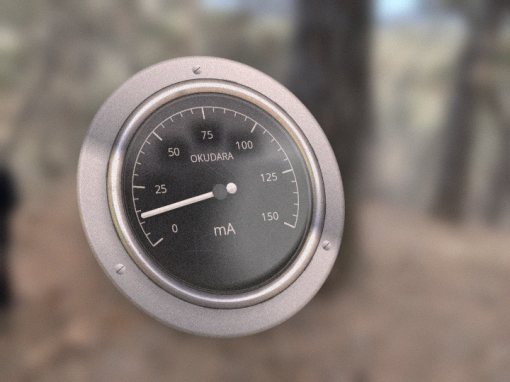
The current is 12.5 mA
